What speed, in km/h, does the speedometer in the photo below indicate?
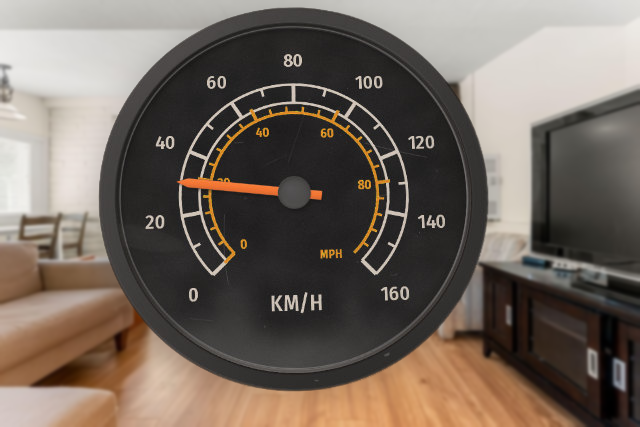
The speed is 30 km/h
